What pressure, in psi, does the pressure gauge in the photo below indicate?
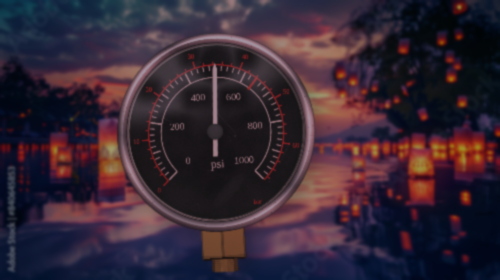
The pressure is 500 psi
